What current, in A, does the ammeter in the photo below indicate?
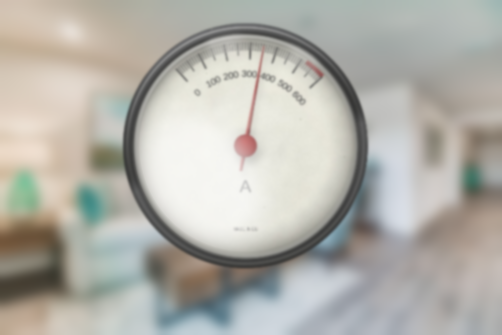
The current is 350 A
